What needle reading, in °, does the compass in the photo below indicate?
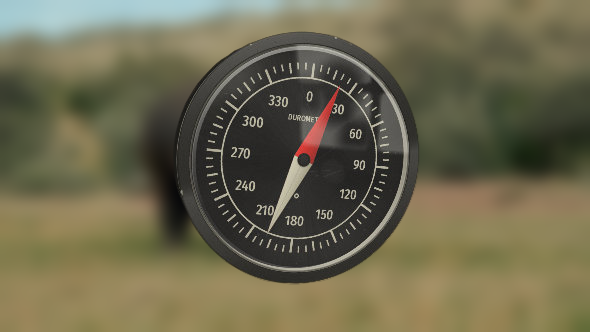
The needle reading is 20 °
